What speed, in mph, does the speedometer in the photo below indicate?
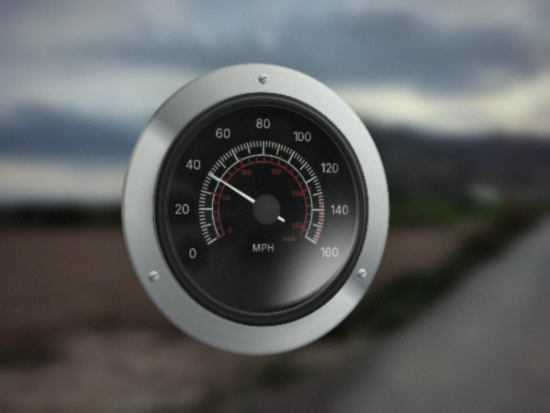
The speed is 40 mph
